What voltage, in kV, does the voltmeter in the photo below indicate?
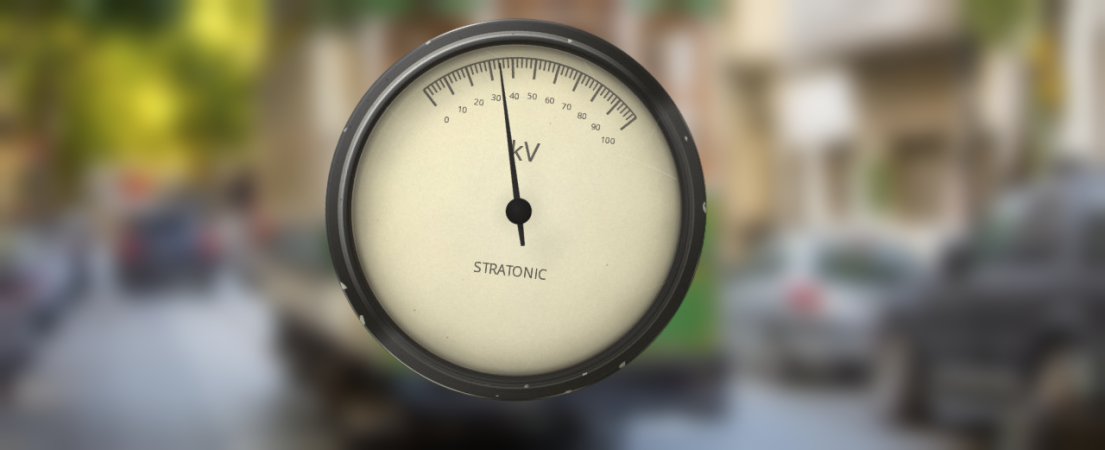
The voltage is 34 kV
